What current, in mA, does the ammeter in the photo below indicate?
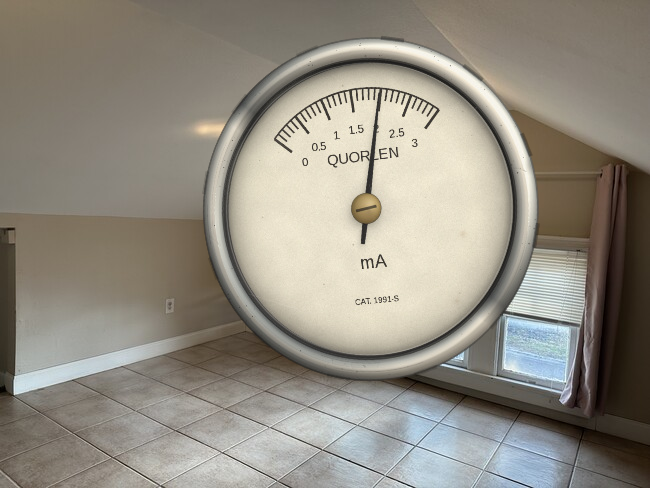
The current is 2 mA
